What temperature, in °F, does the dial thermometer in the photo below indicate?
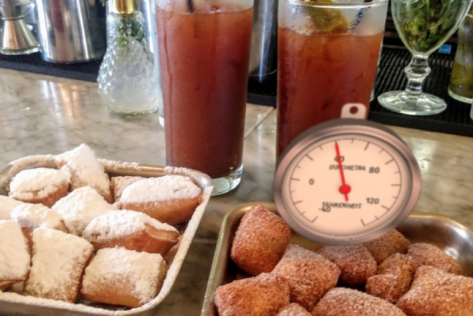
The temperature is 40 °F
